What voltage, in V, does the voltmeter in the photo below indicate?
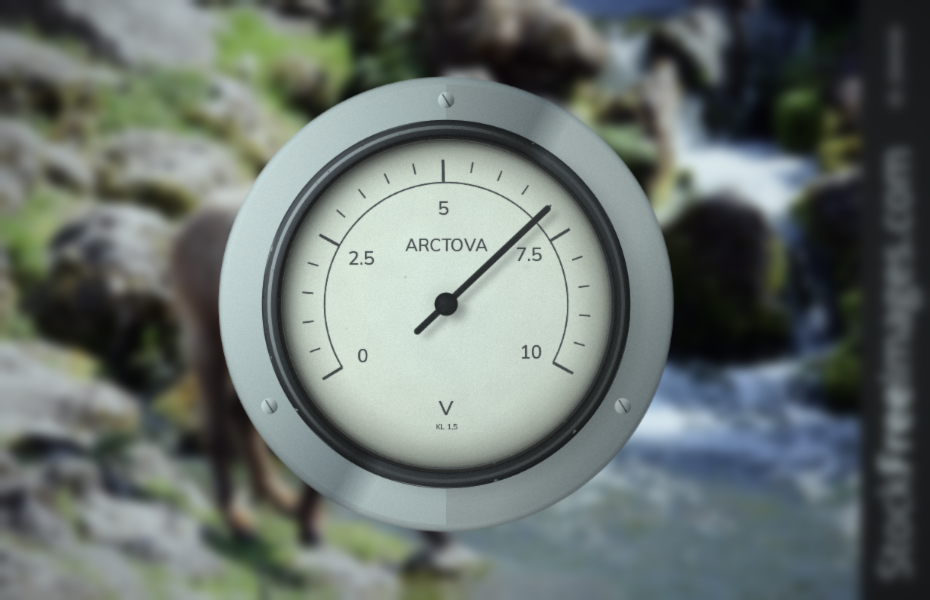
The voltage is 7 V
